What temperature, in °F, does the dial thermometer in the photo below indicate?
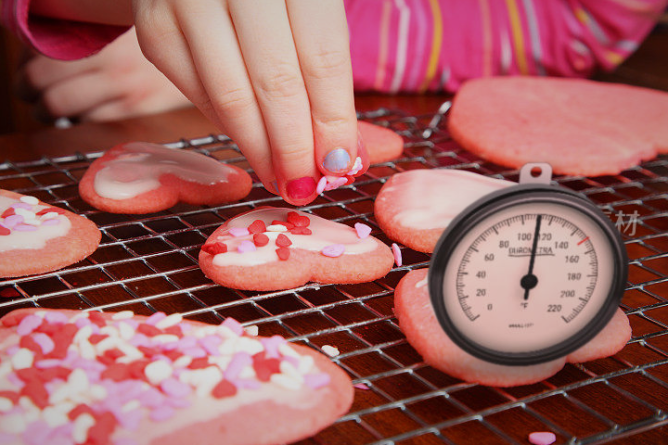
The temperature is 110 °F
